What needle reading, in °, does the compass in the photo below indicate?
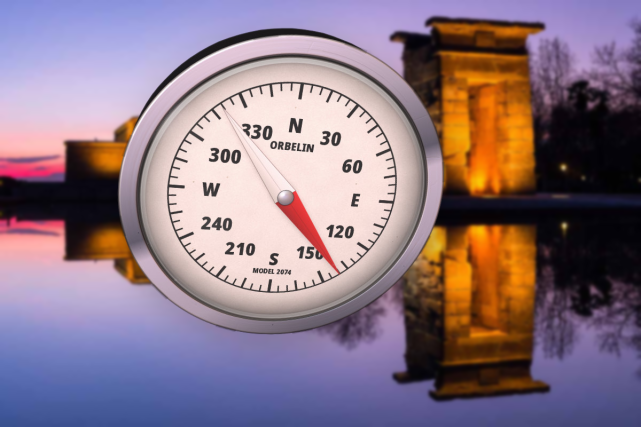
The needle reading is 140 °
